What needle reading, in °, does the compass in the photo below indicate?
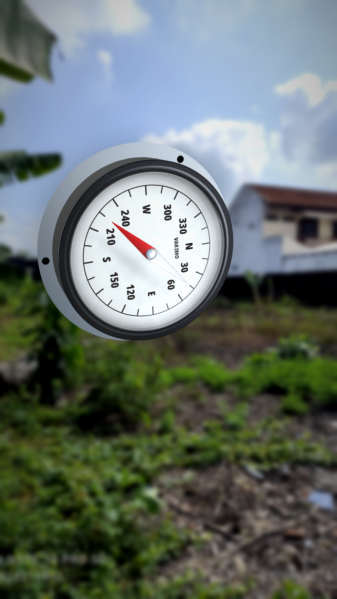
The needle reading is 225 °
